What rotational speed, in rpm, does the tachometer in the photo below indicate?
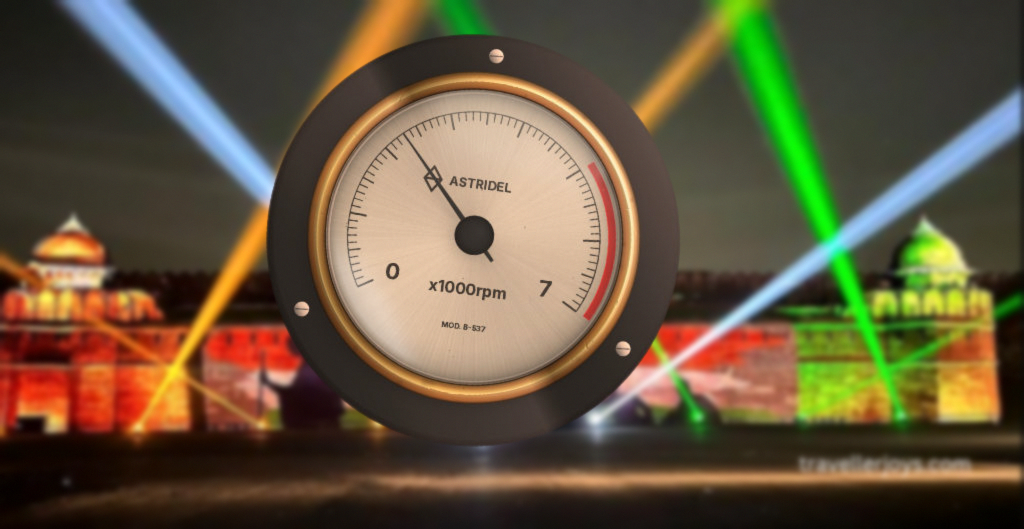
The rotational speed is 2300 rpm
